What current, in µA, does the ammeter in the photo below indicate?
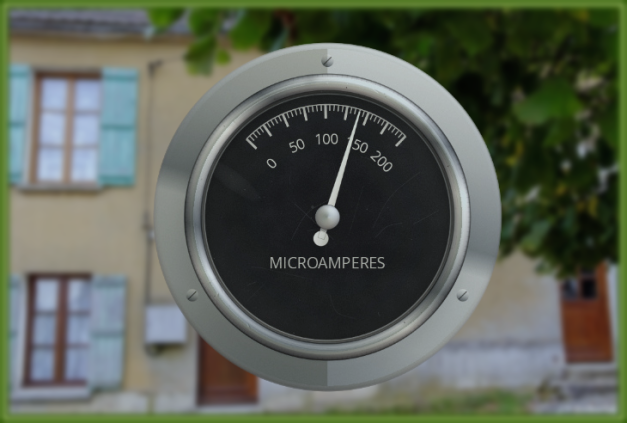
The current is 140 µA
